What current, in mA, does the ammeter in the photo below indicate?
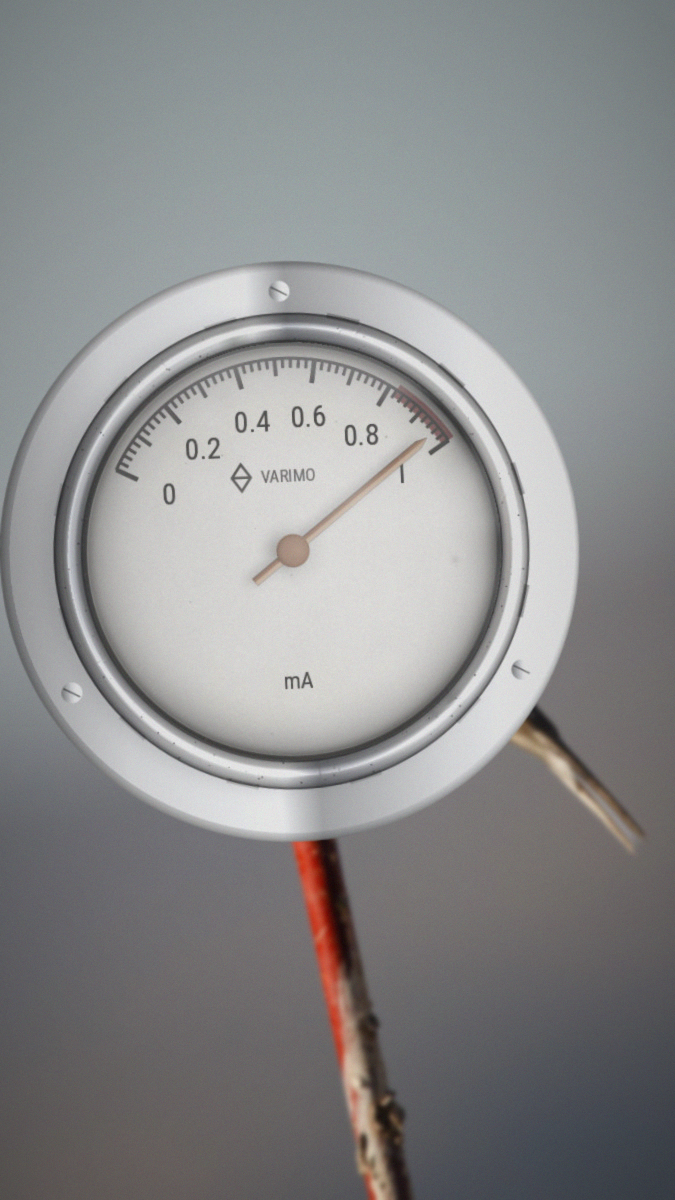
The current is 0.96 mA
